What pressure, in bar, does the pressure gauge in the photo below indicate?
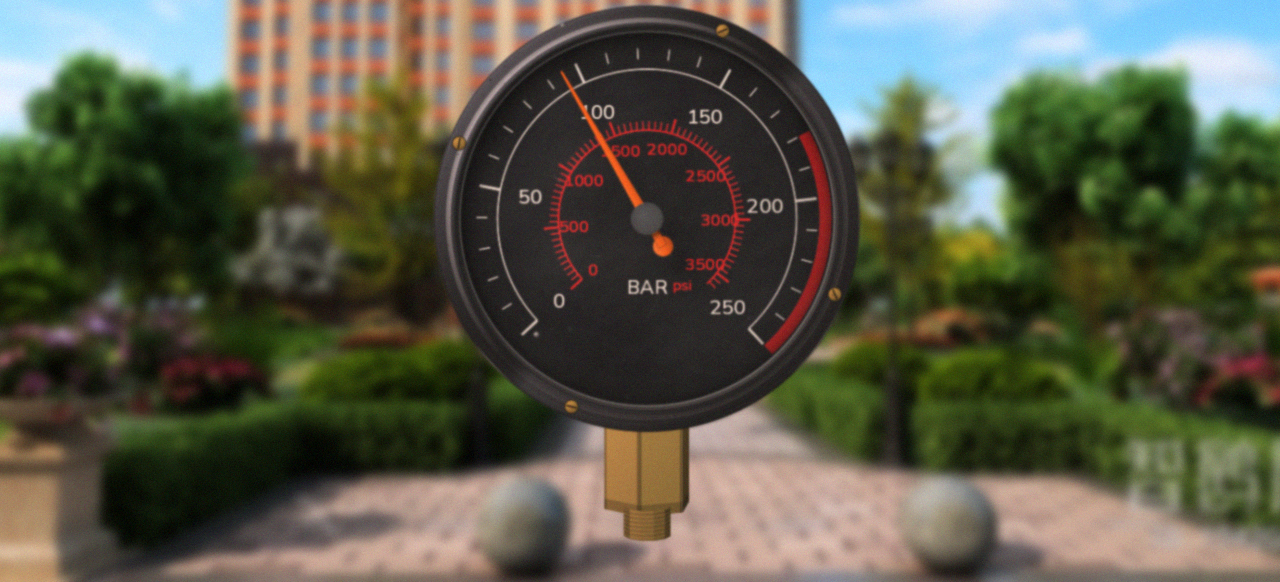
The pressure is 95 bar
